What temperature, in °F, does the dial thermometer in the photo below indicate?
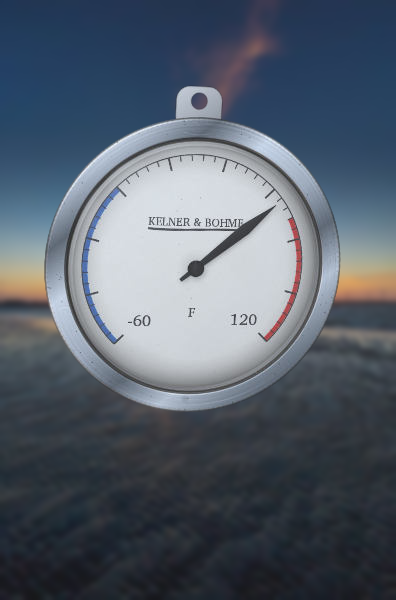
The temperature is 64 °F
